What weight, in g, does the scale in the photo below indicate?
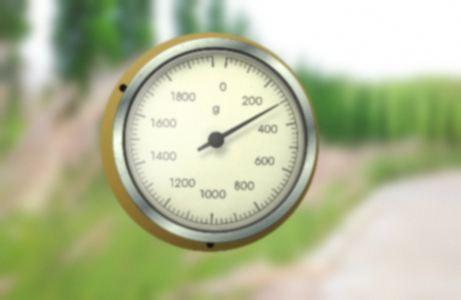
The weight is 300 g
